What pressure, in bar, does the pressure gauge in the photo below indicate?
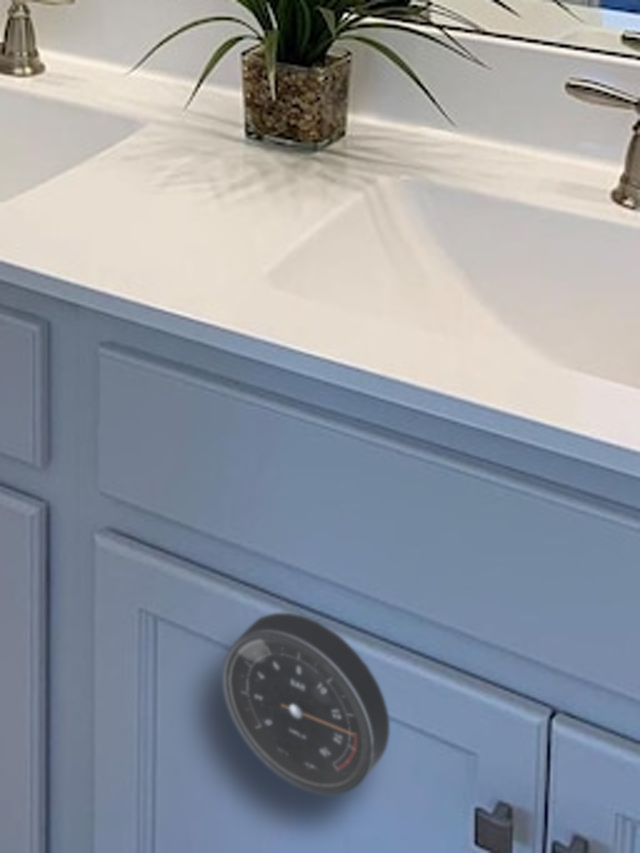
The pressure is 13 bar
